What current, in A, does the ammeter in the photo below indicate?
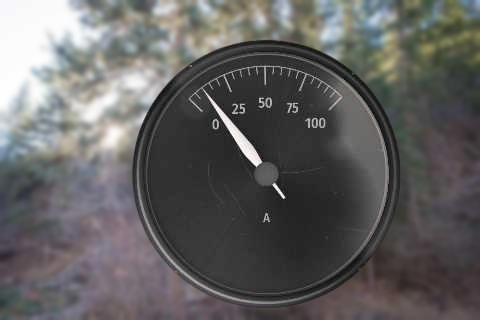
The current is 10 A
